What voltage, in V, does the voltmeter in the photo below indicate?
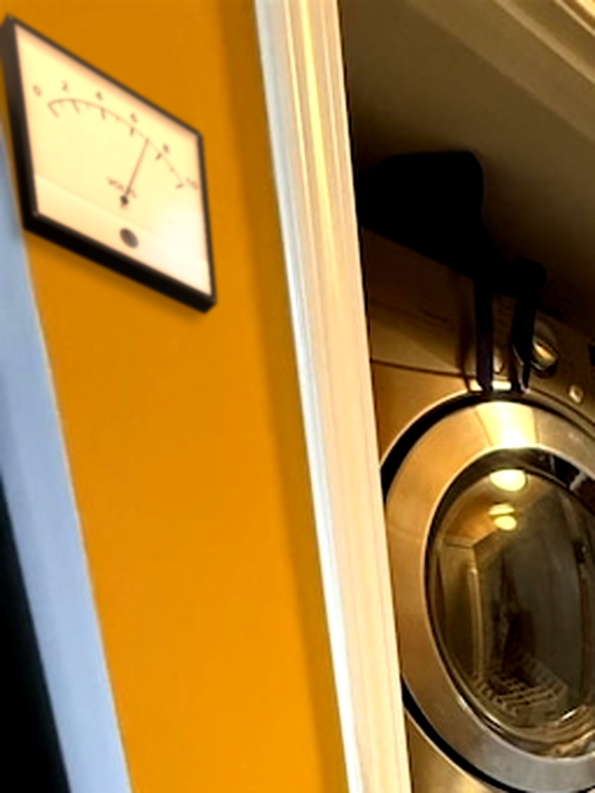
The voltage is 7 V
